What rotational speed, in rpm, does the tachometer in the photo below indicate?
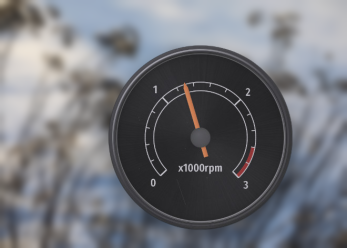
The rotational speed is 1300 rpm
